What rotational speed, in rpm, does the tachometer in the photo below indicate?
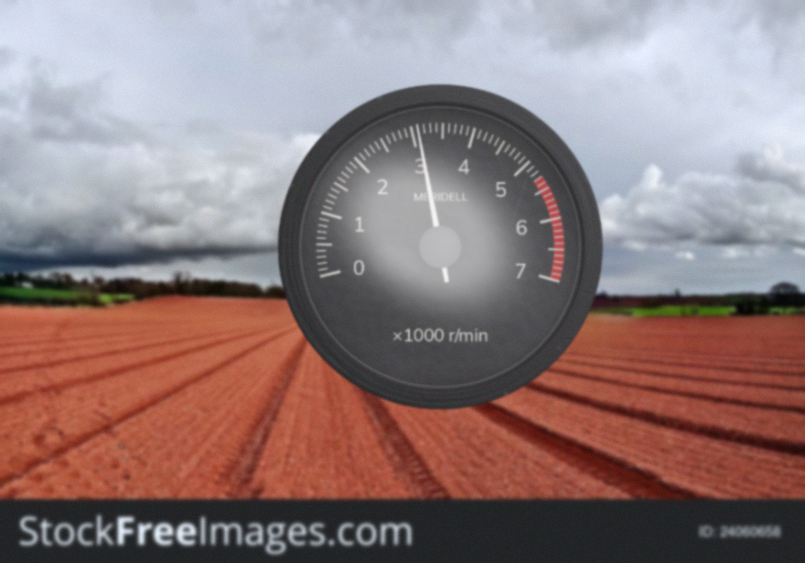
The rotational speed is 3100 rpm
